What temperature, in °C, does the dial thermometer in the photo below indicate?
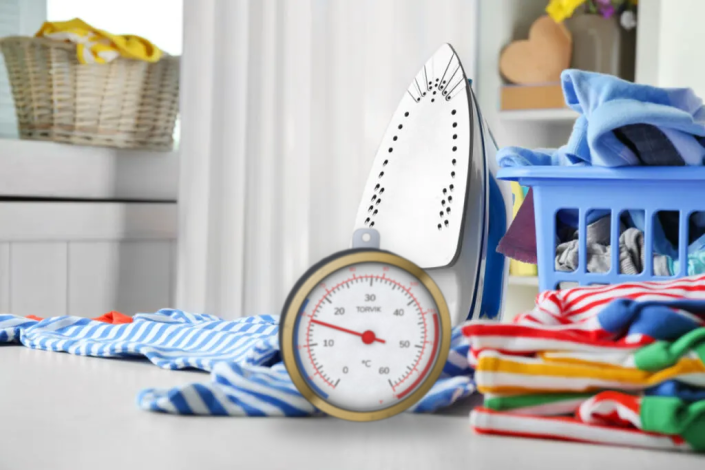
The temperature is 15 °C
